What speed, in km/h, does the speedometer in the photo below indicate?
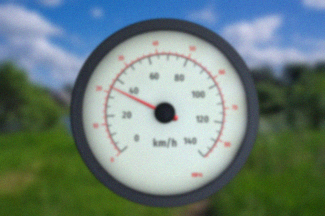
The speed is 35 km/h
